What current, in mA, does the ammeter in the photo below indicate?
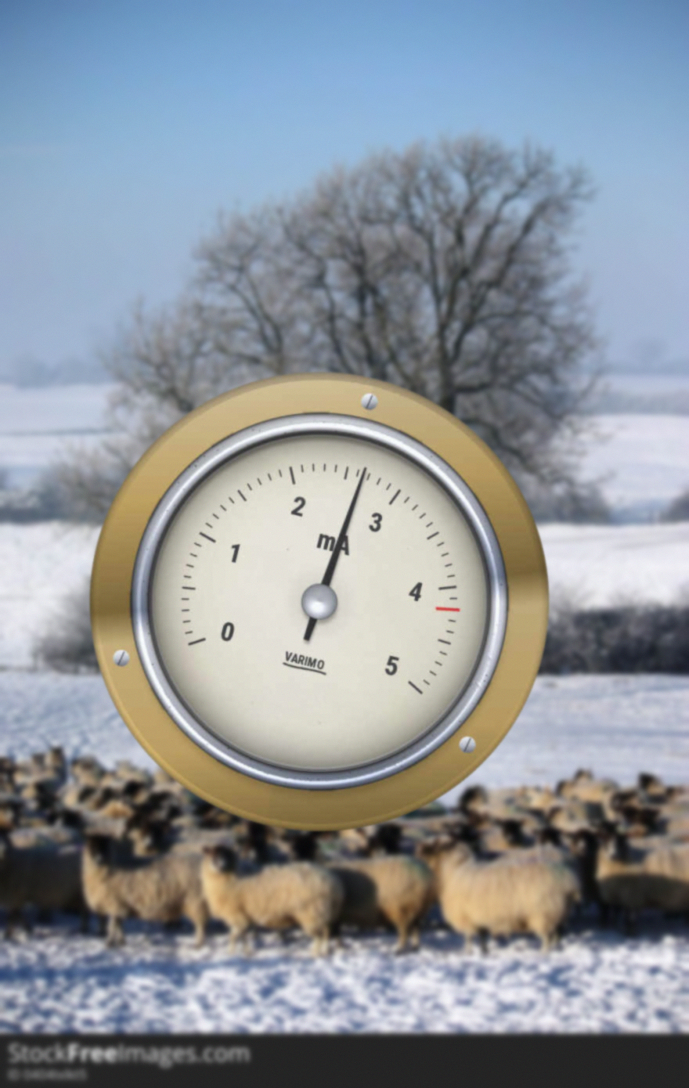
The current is 2.65 mA
